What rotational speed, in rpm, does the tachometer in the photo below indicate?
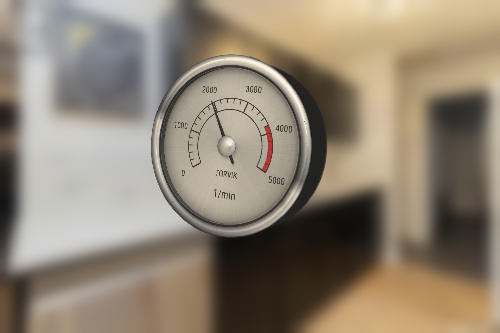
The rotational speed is 2000 rpm
